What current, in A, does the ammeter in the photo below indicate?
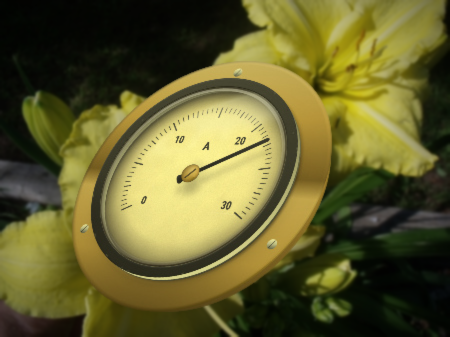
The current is 22.5 A
